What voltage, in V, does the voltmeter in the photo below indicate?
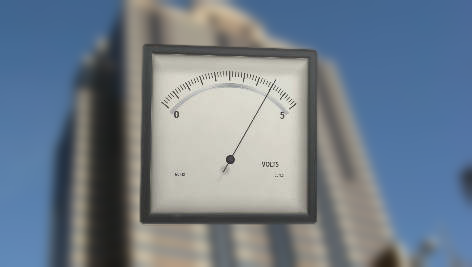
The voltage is 4 V
